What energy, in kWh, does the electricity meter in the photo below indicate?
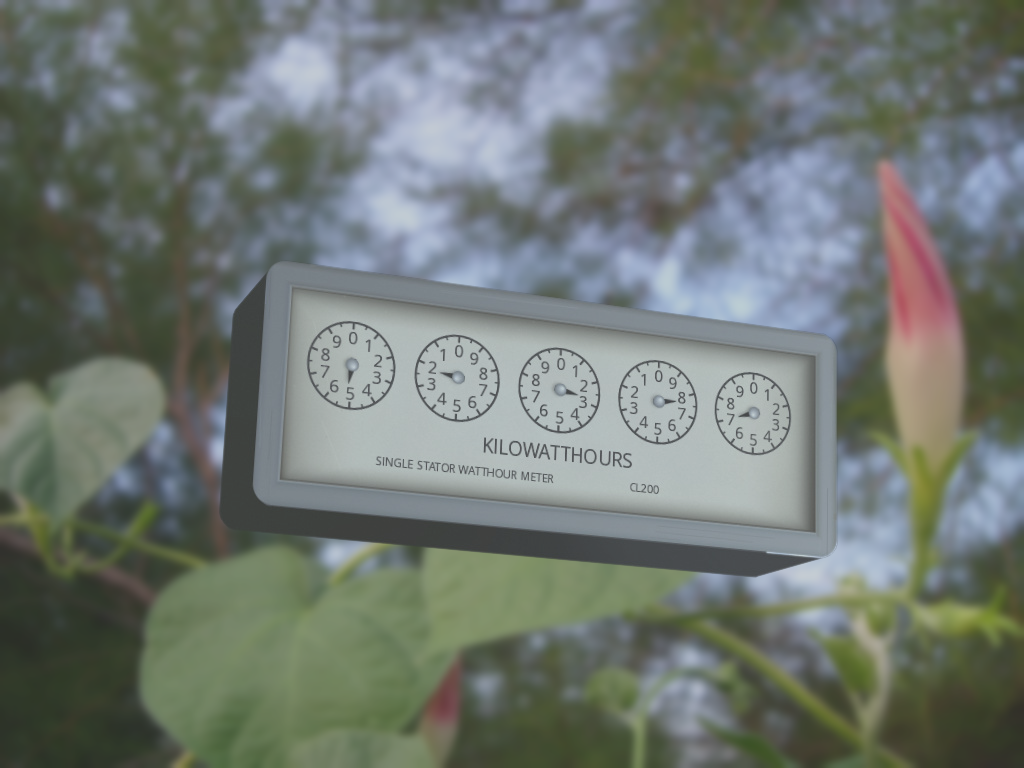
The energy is 52277 kWh
